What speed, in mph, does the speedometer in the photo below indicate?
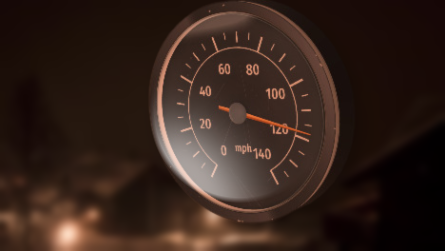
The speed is 117.5 mph
